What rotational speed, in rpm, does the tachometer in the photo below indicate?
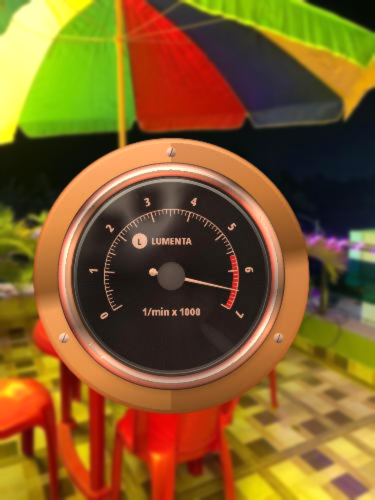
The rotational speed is 6500 rpm
